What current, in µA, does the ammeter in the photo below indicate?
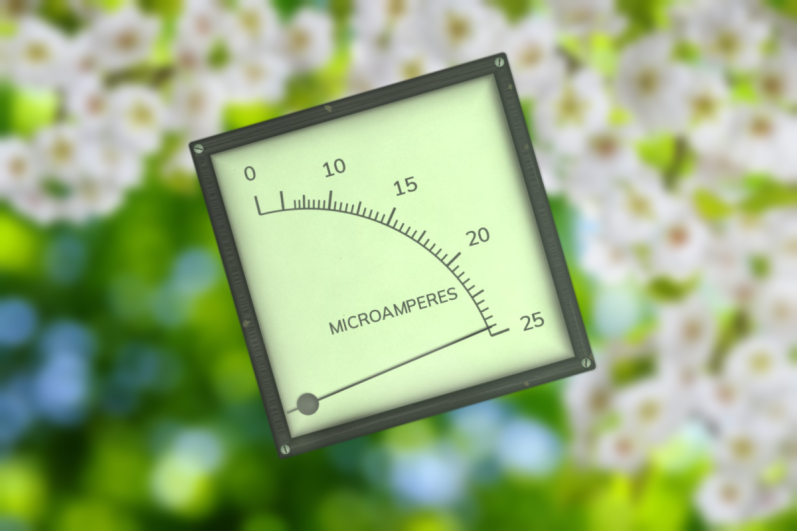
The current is 24.5 µA
